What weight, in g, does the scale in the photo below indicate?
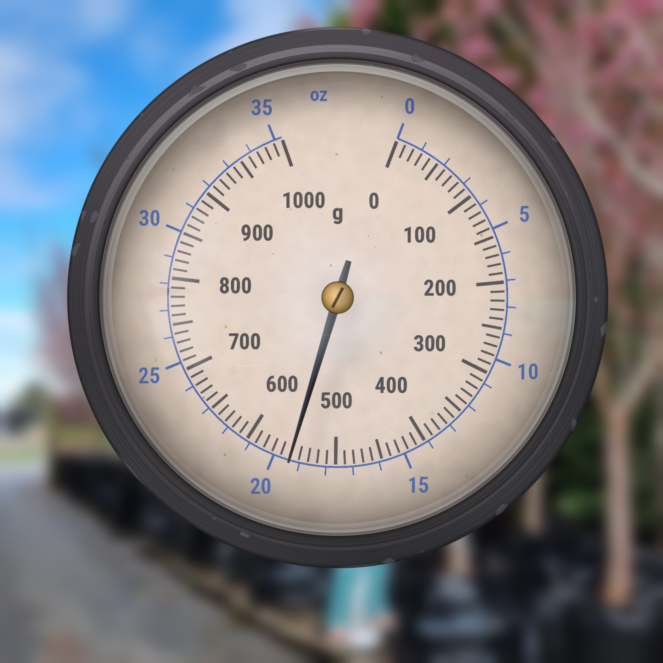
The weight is 550 g
